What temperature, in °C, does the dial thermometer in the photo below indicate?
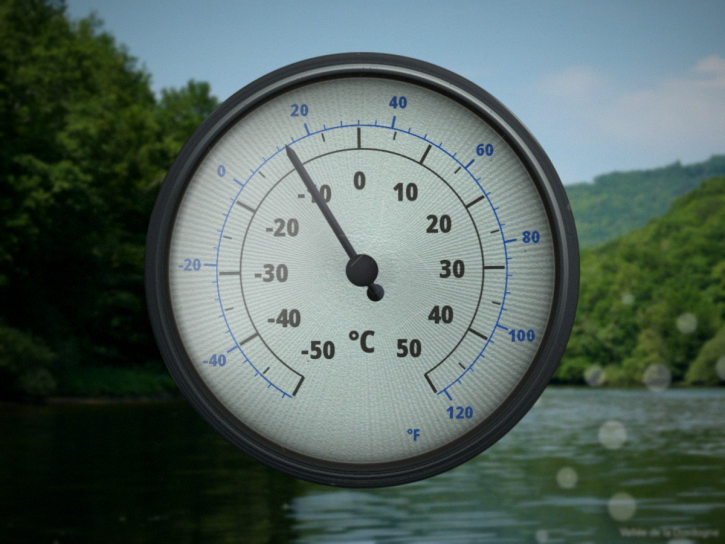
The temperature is -10 °C
